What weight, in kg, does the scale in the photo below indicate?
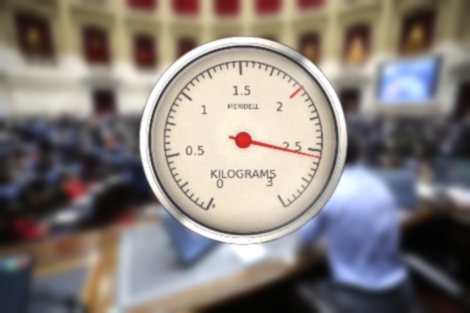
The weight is 2.55 kg
